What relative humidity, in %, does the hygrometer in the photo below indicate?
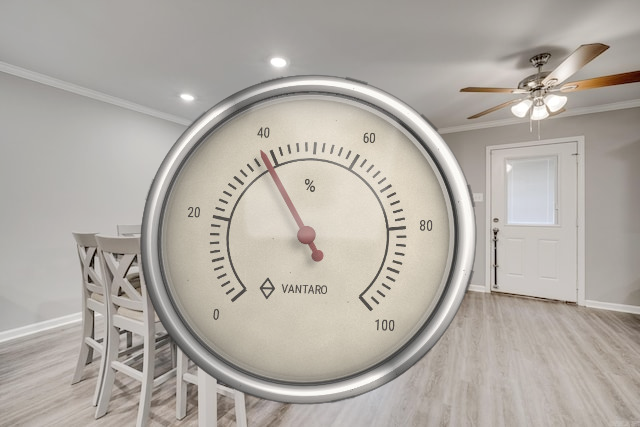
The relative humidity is 38 %
